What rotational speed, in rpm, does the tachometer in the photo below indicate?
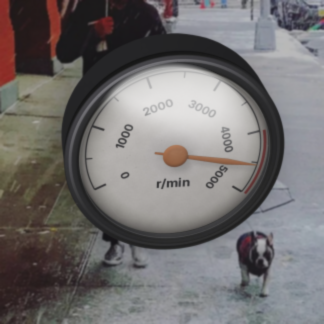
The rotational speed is 4500 rpm
